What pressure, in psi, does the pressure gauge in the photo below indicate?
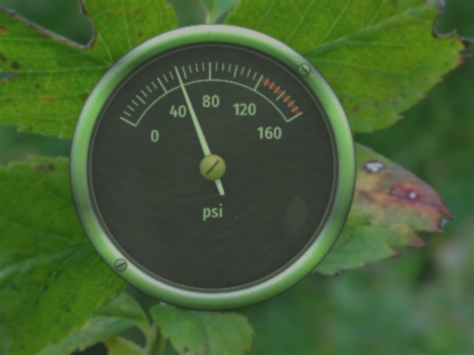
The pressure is 55 psi
